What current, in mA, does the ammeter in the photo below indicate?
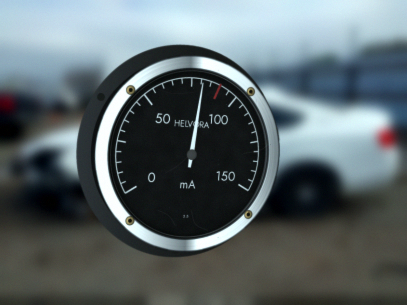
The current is 80 mA
